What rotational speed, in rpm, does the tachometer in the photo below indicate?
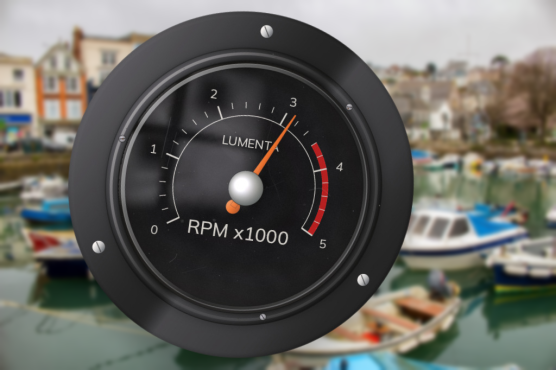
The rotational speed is 3100 rpm
